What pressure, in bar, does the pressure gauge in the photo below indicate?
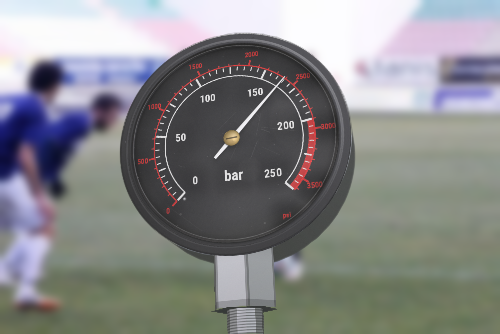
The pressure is 165 bar
